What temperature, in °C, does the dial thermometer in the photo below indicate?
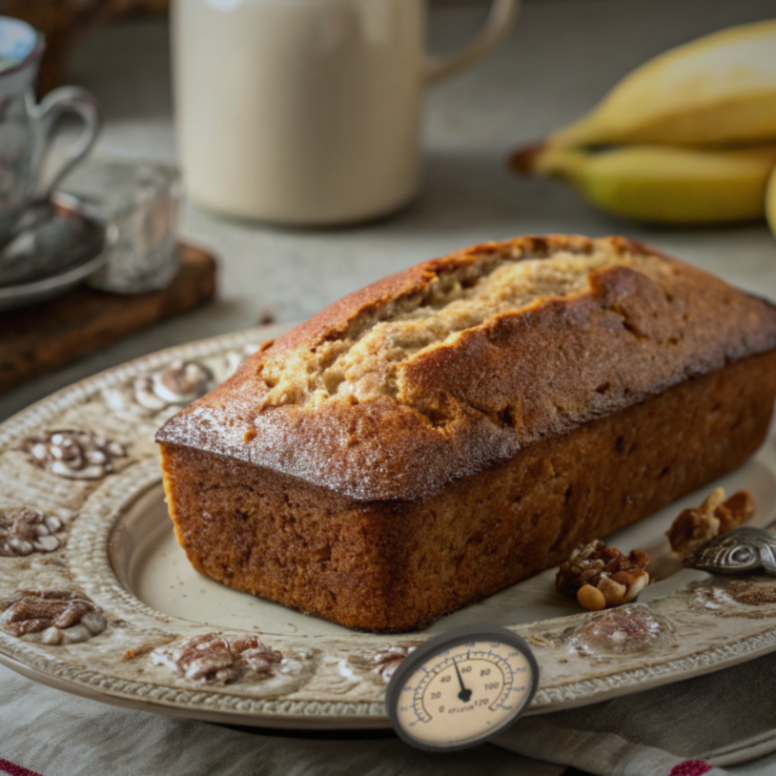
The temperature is 52 °C
